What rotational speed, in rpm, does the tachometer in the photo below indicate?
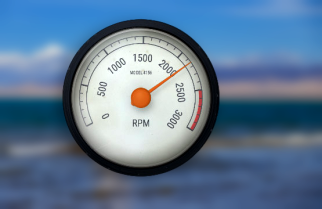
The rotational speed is 2150 rpm
